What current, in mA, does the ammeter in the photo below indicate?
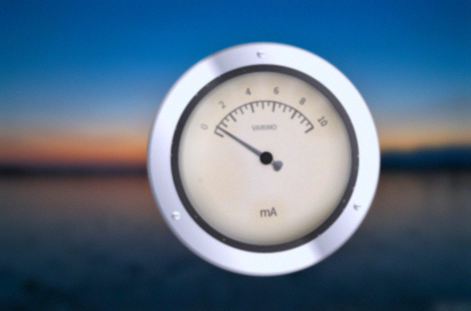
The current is 0.5 mA
